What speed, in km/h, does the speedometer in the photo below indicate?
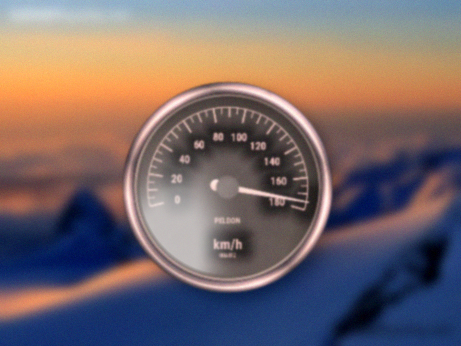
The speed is 175 km/h
